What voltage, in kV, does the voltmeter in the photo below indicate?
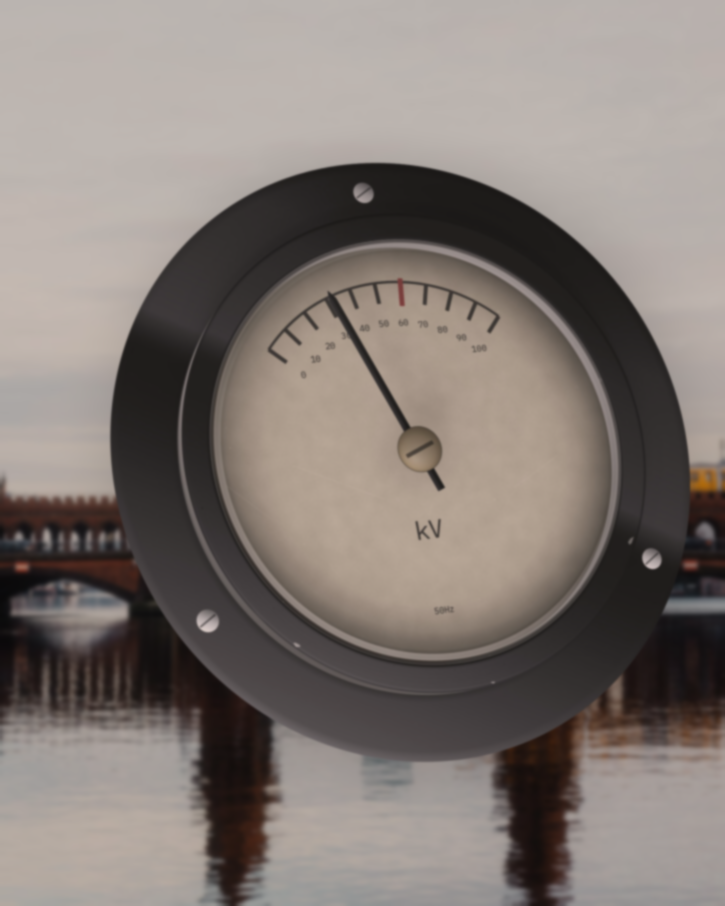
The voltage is 30 kV
